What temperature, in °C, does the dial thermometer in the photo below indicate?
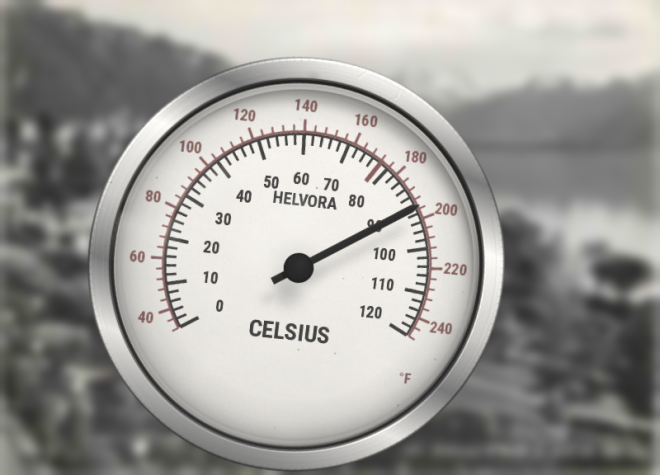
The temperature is 90 °C
